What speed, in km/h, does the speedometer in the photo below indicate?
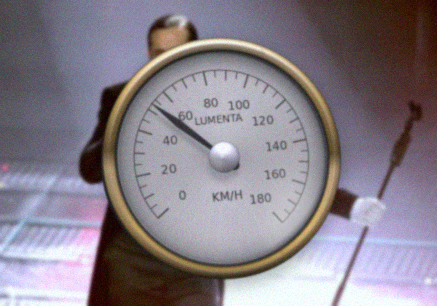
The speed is 52.5 km/h
